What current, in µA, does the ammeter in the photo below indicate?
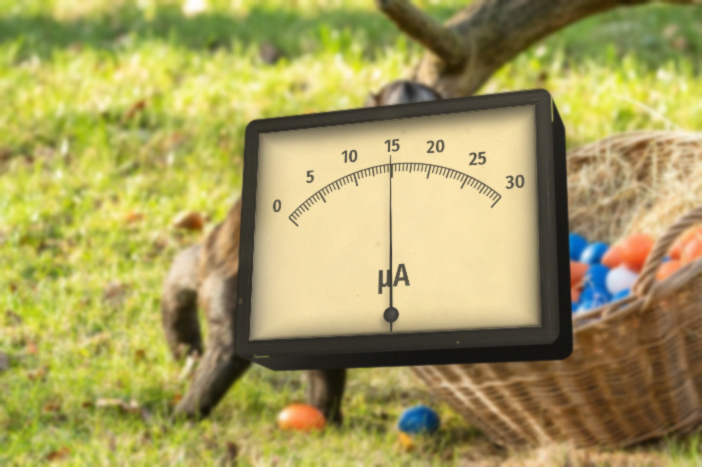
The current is 15 µA
